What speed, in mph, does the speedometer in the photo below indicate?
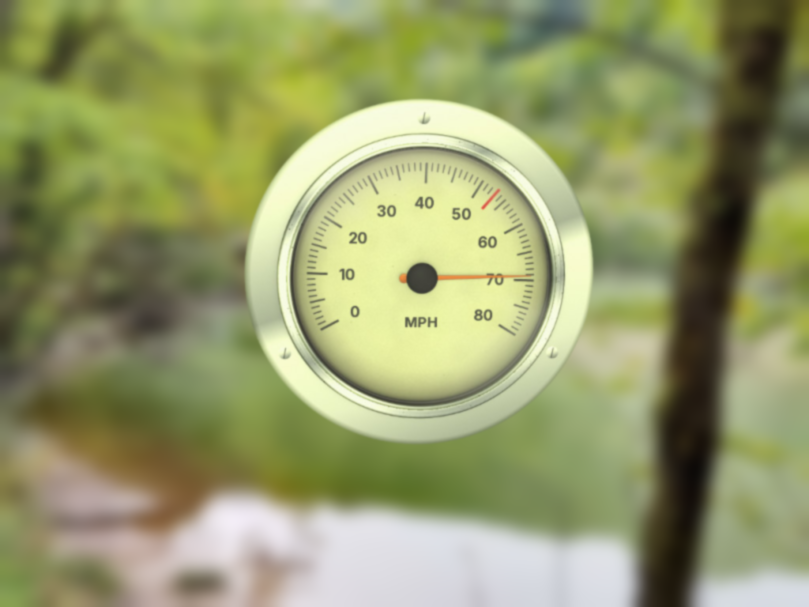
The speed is 69 mph
